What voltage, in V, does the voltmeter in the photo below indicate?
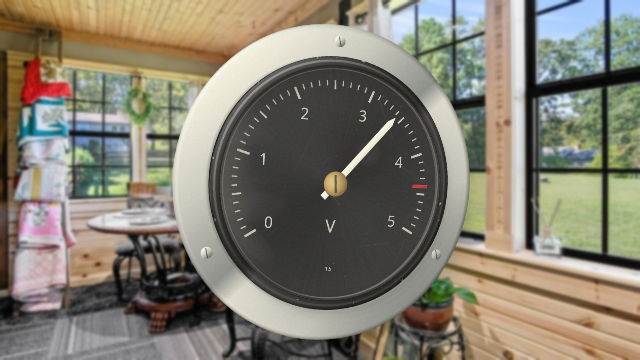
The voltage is 3.4 V
